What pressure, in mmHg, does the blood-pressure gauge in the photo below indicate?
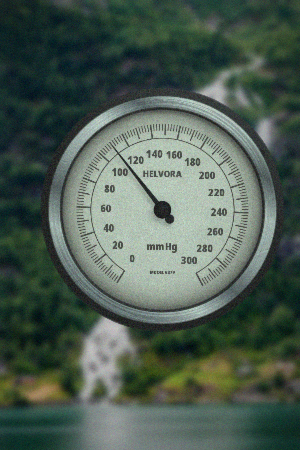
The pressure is 110 mmHg
